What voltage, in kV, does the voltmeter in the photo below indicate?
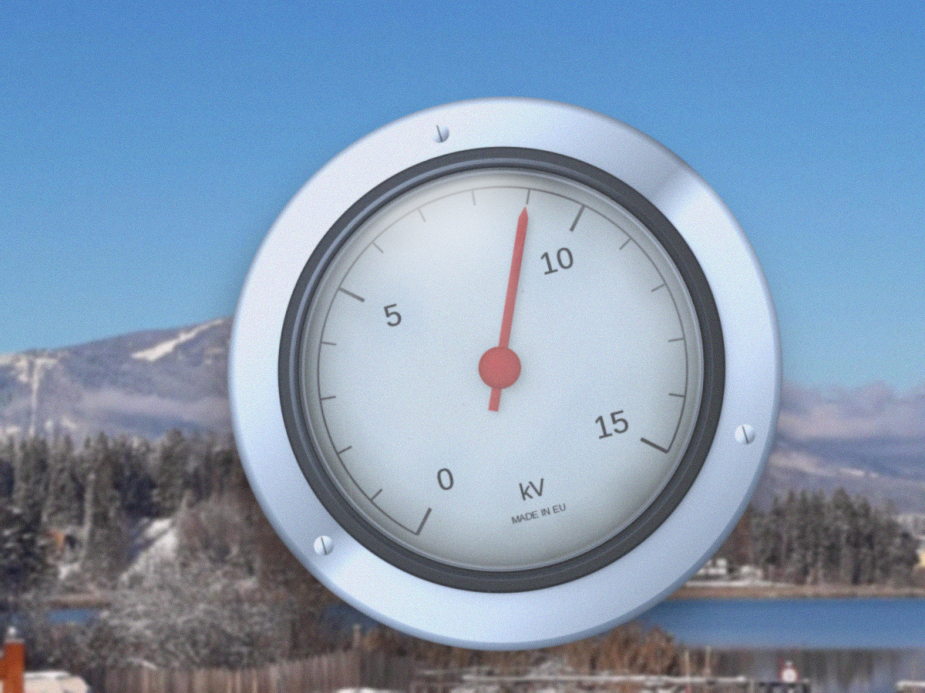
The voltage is 9 kV
